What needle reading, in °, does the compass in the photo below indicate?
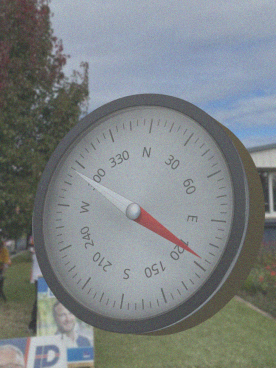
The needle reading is 115 °
